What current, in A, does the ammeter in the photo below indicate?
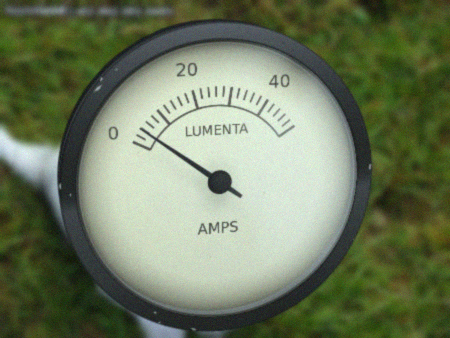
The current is 4 A
